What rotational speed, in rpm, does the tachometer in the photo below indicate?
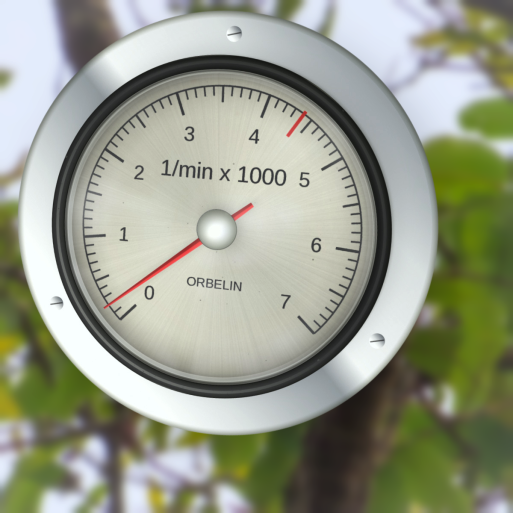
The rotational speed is 200 rpm
